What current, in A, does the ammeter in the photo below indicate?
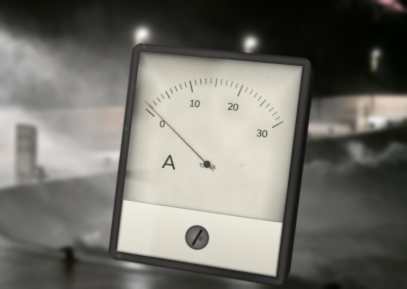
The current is 1 A
